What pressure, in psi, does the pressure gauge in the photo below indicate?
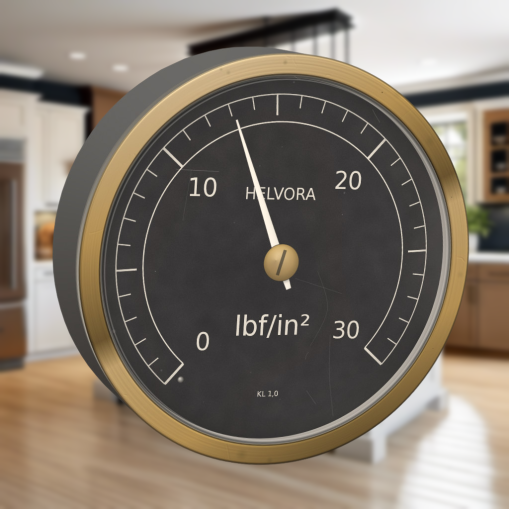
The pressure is 13 psi
